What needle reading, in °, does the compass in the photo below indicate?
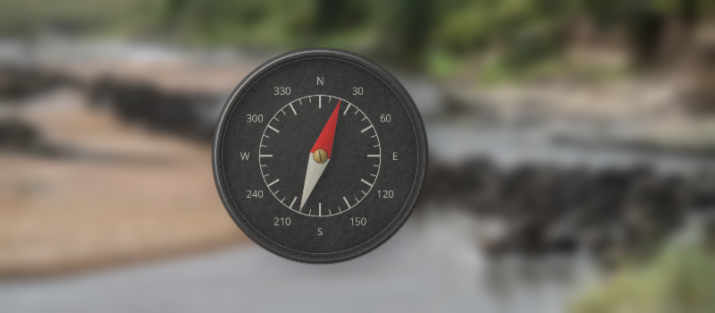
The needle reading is 20 °
